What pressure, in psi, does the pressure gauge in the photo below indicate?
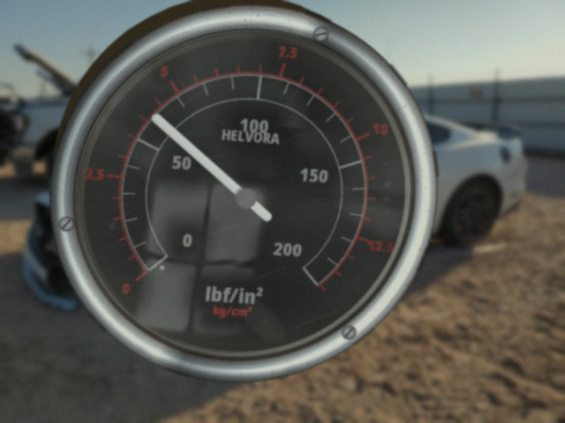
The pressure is 60 psi
